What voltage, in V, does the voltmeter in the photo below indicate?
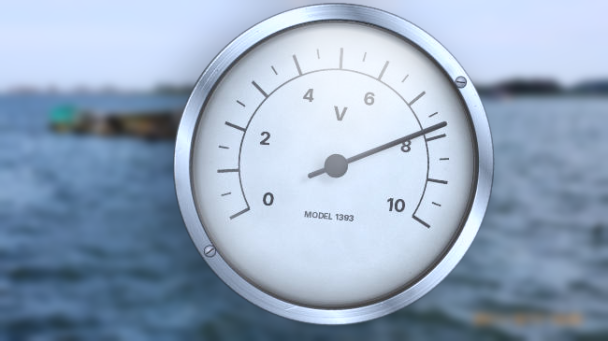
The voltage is 7.75 V
